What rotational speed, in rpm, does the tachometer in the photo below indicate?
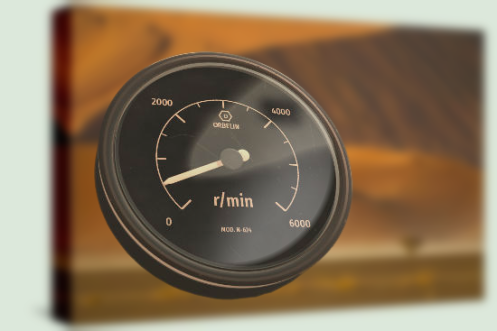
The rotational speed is 500 rpm
